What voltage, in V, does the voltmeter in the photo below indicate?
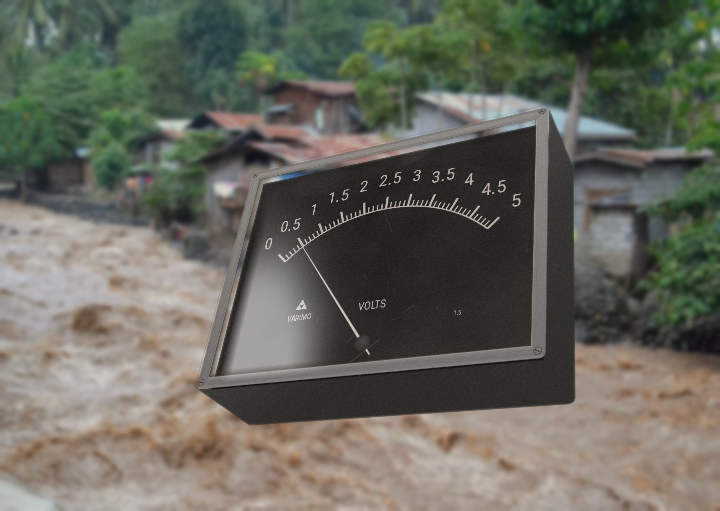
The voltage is 0.5 V
